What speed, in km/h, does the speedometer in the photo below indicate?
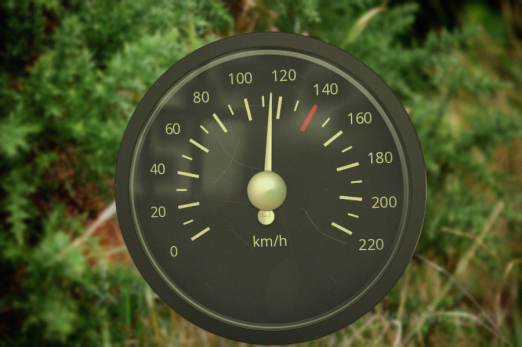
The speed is 115 km/h
